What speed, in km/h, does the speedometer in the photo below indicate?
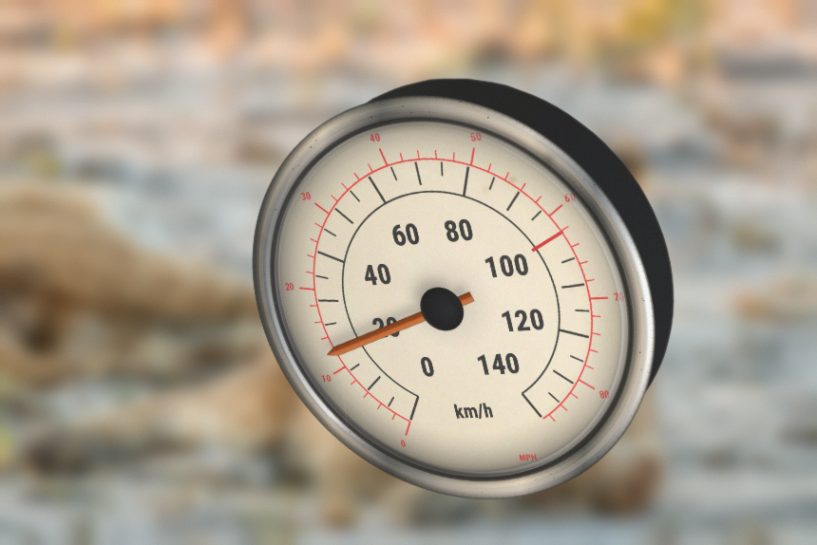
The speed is 20 km/h
